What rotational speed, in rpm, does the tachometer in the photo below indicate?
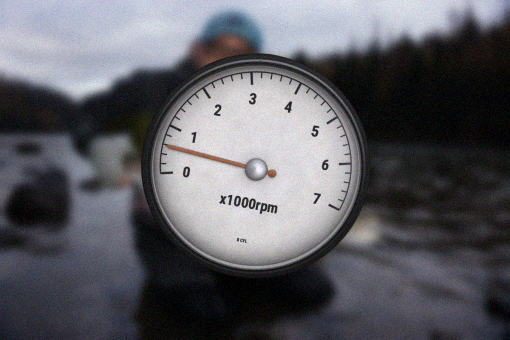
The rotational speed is 600 rpm
